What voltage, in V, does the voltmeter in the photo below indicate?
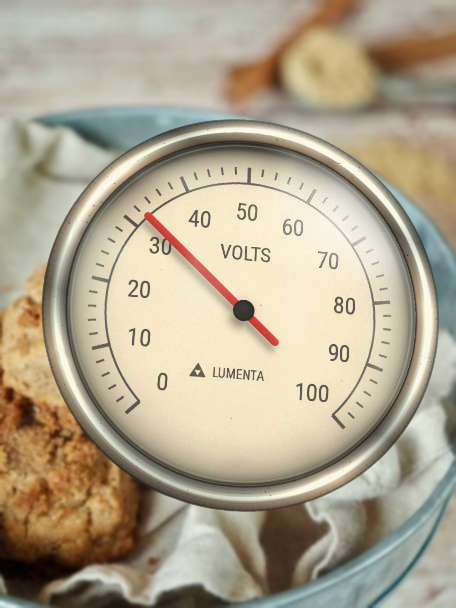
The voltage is 32 V
